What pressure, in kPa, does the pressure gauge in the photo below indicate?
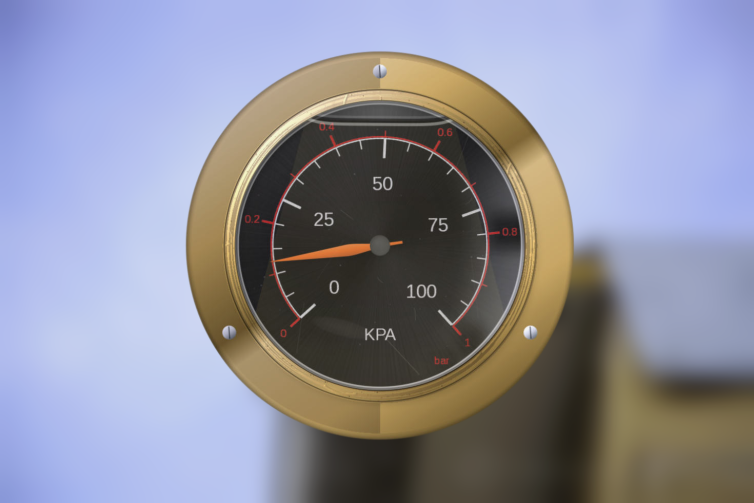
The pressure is 12.5 kPa
